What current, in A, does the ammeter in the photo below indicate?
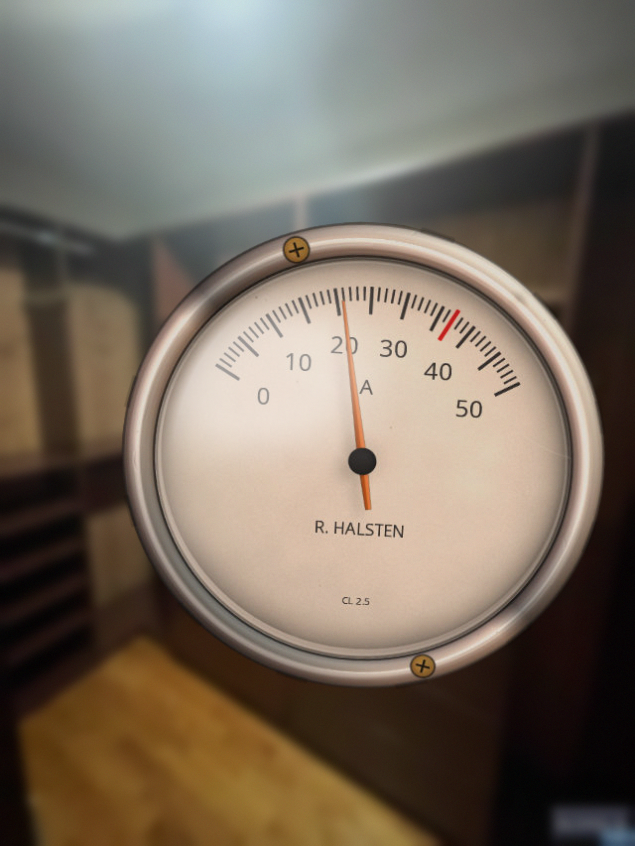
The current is 21 A
